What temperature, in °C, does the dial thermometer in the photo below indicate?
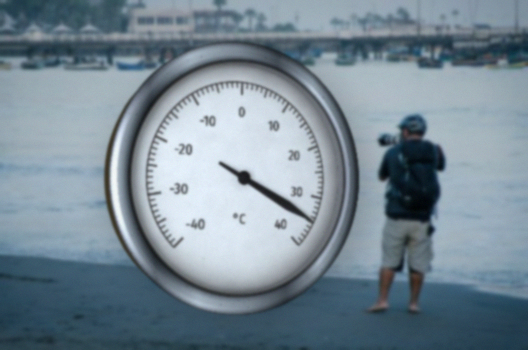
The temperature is 35 °C
